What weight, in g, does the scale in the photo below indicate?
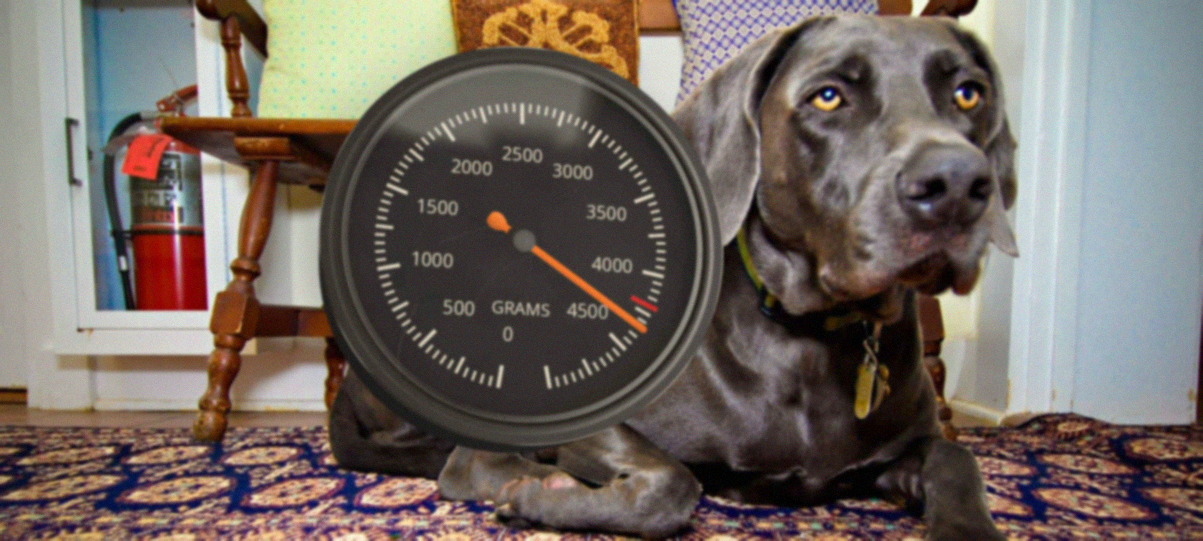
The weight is 4350 g
